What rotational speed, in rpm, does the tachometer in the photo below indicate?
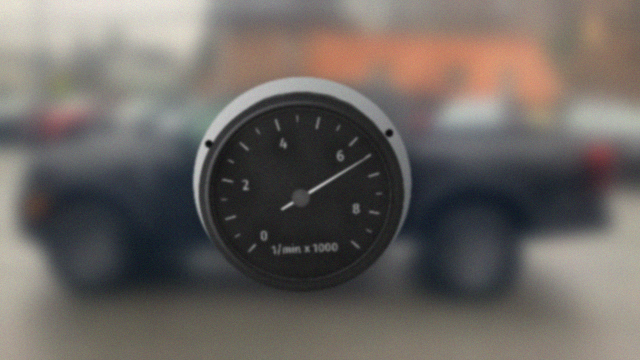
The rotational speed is 6500 rpm
